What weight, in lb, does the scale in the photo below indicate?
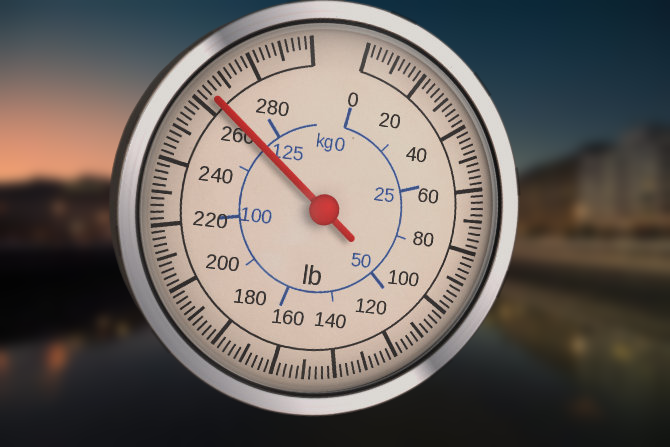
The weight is 264 lb
